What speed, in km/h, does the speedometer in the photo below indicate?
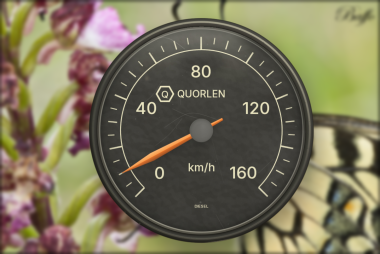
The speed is 10 km/h
